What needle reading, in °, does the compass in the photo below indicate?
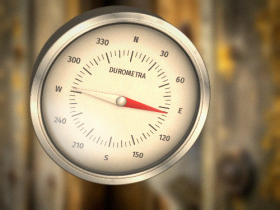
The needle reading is 95 °
